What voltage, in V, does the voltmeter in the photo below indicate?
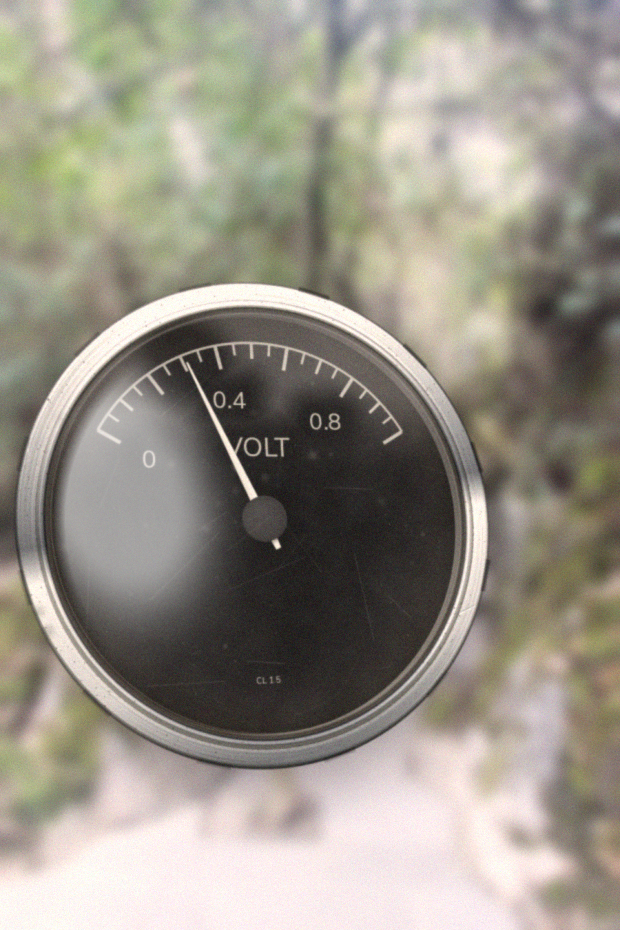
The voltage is 0.3 V
